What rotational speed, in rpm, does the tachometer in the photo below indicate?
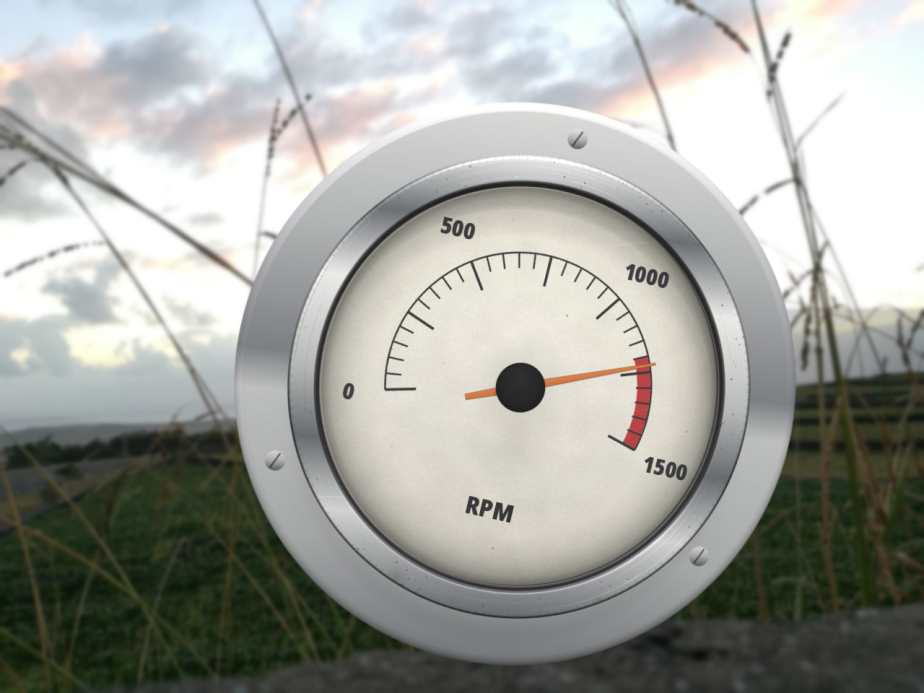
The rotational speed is 1225 rpm
